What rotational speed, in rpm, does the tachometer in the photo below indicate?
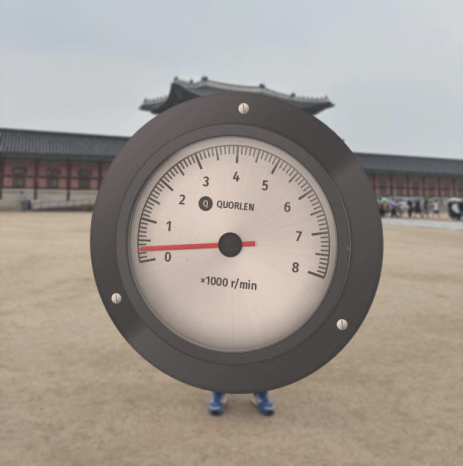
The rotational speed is 300 rpm
